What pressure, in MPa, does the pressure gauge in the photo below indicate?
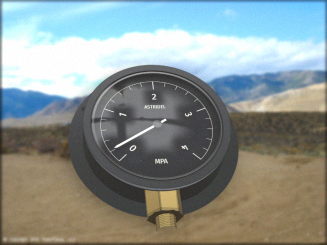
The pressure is 0.2 MPa
